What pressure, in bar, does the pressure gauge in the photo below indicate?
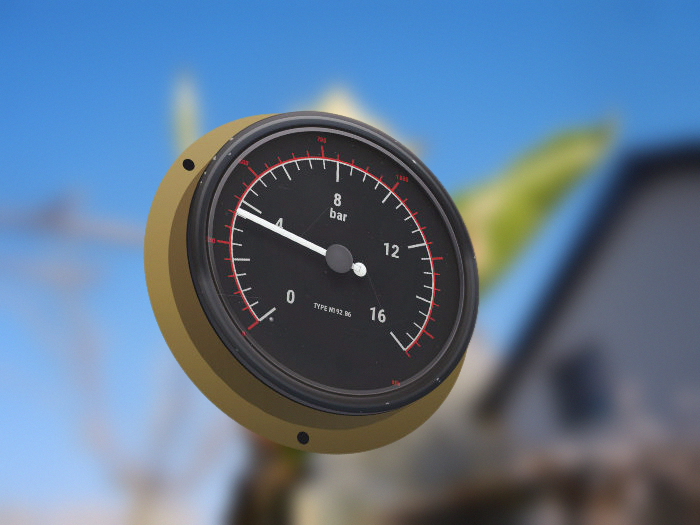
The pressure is 3.5 bar
